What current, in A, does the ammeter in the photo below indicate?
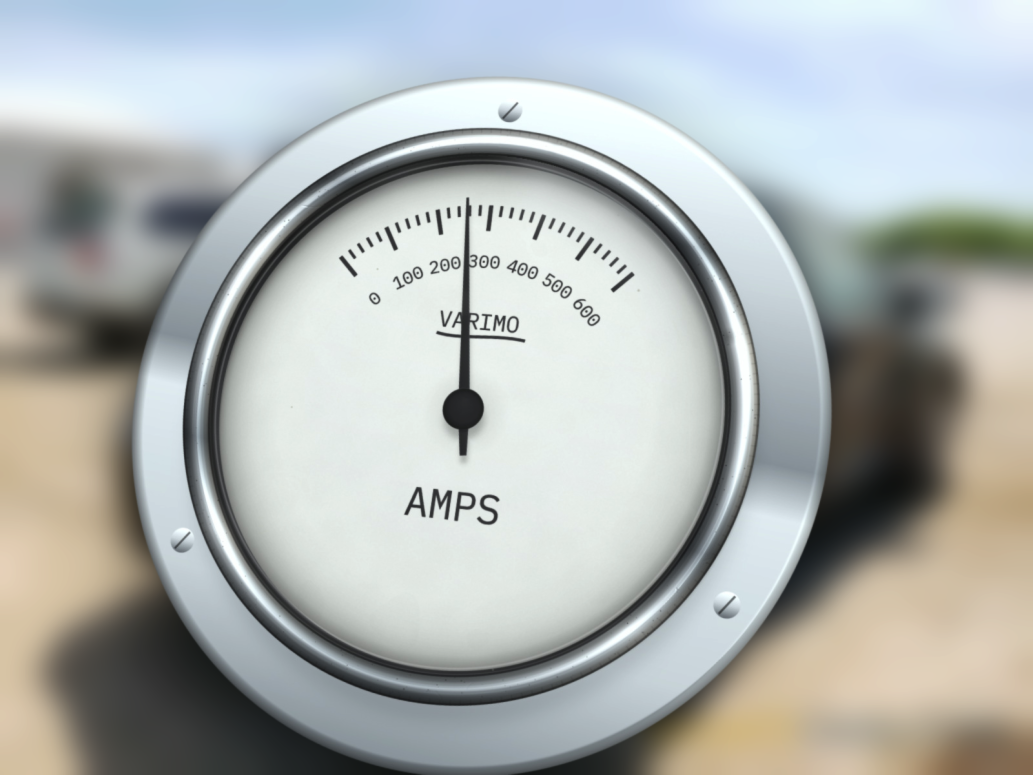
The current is 260 A
